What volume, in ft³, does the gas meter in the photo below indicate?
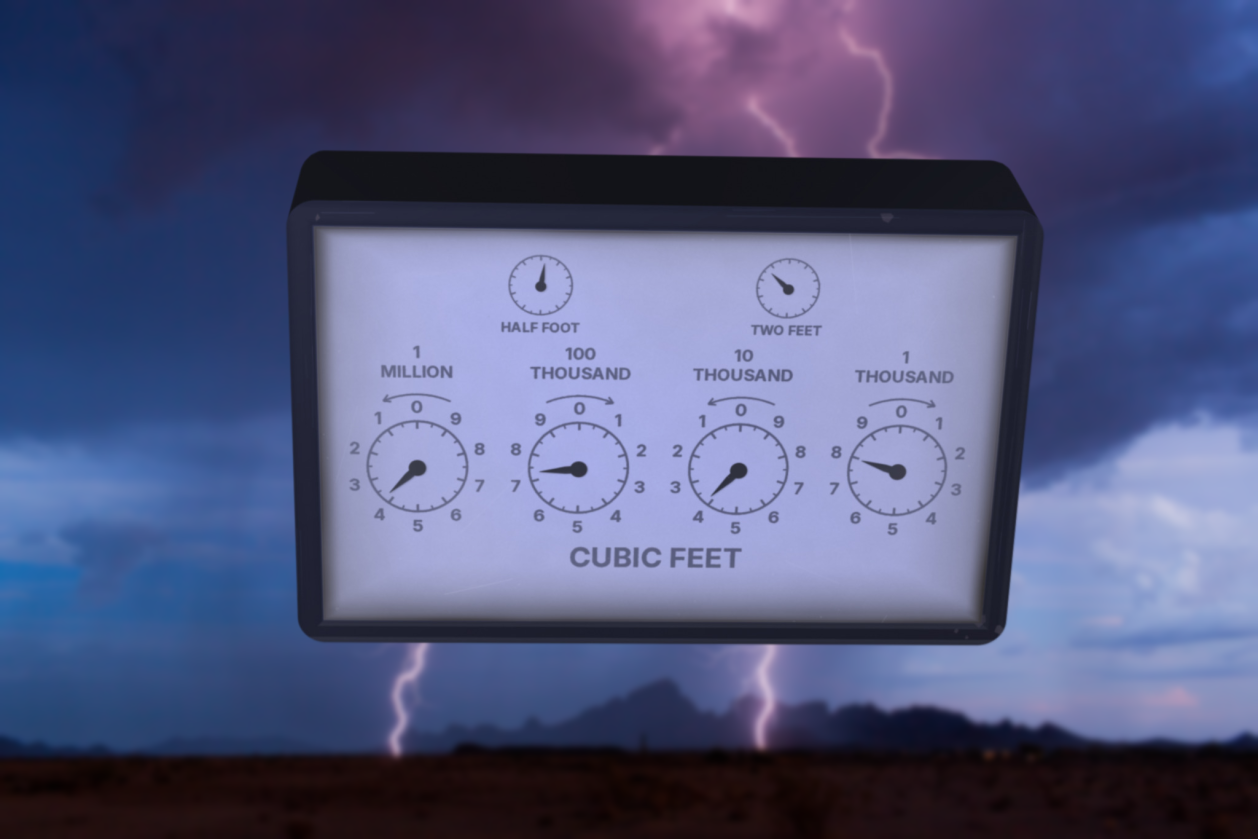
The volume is 373800 ft³
